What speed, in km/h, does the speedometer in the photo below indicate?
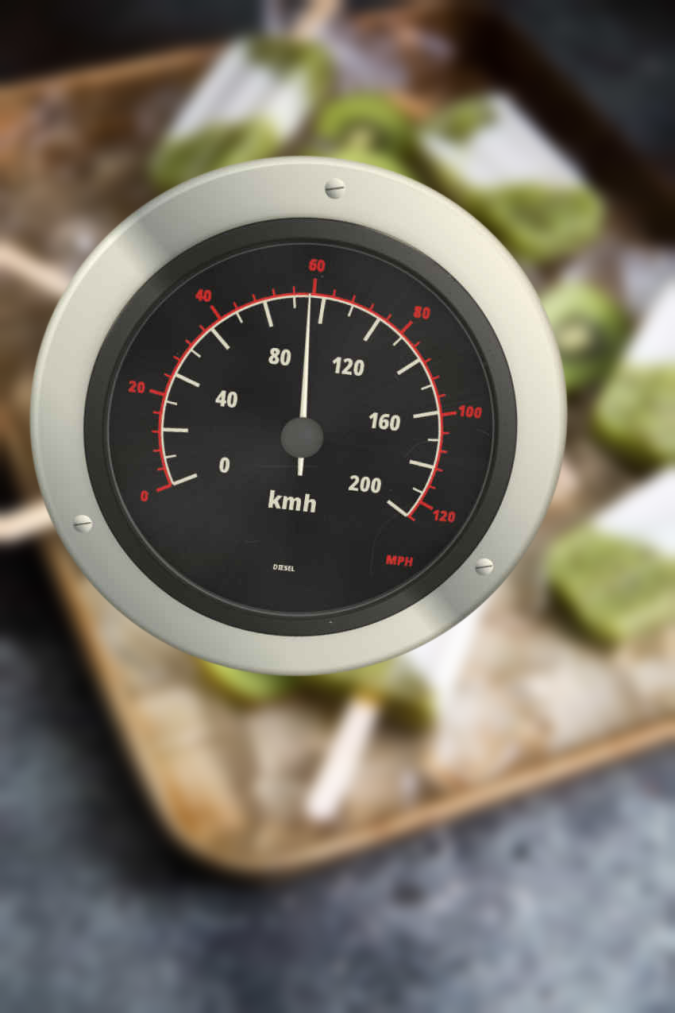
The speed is 95 km/h
